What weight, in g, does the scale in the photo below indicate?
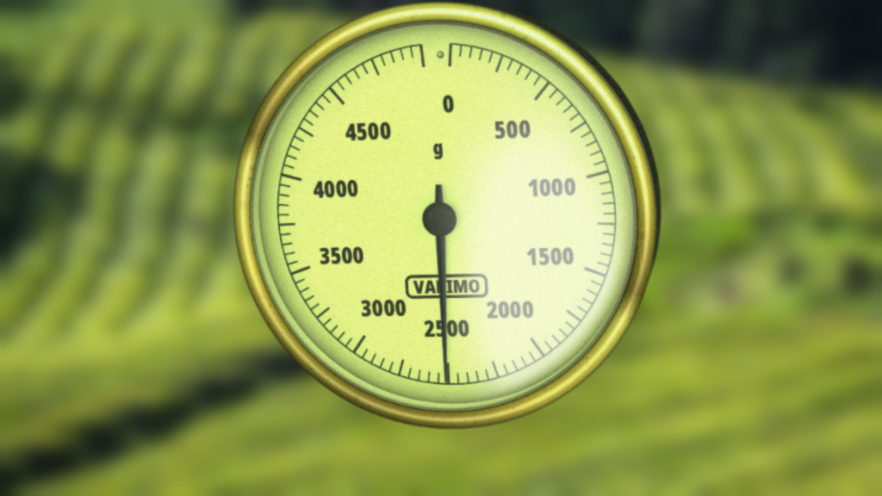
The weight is 2500 g
